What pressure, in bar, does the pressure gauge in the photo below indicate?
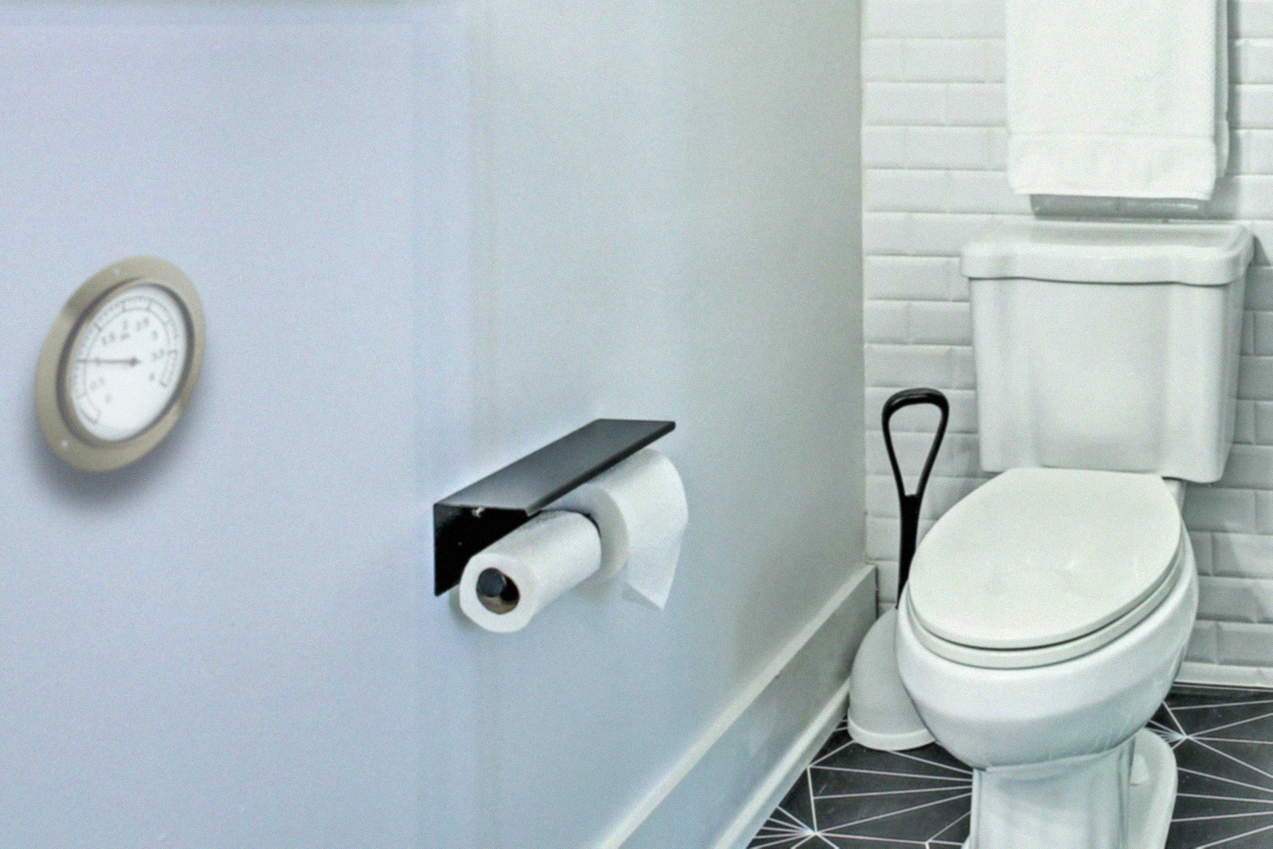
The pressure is 1 bar
